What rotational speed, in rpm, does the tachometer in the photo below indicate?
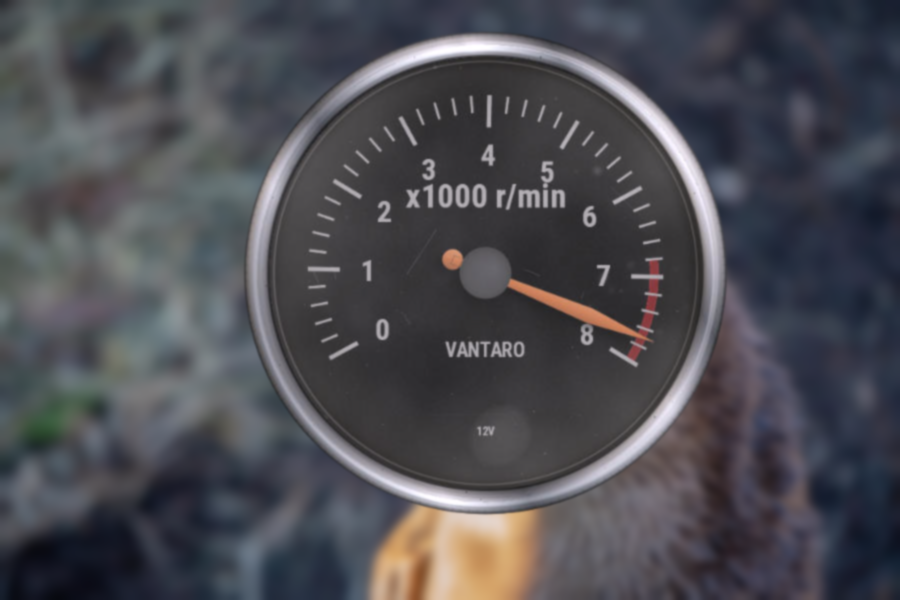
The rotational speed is 7700 rpm
